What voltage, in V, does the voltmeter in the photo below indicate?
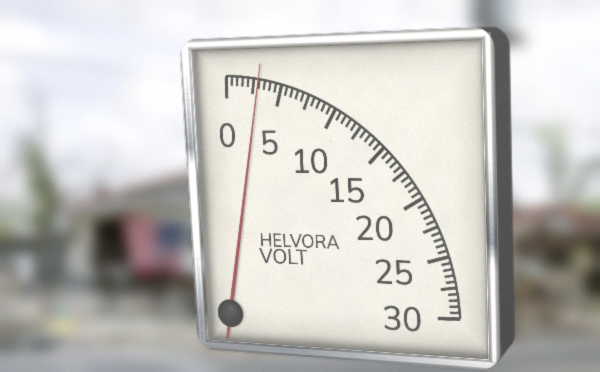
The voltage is 3 V
